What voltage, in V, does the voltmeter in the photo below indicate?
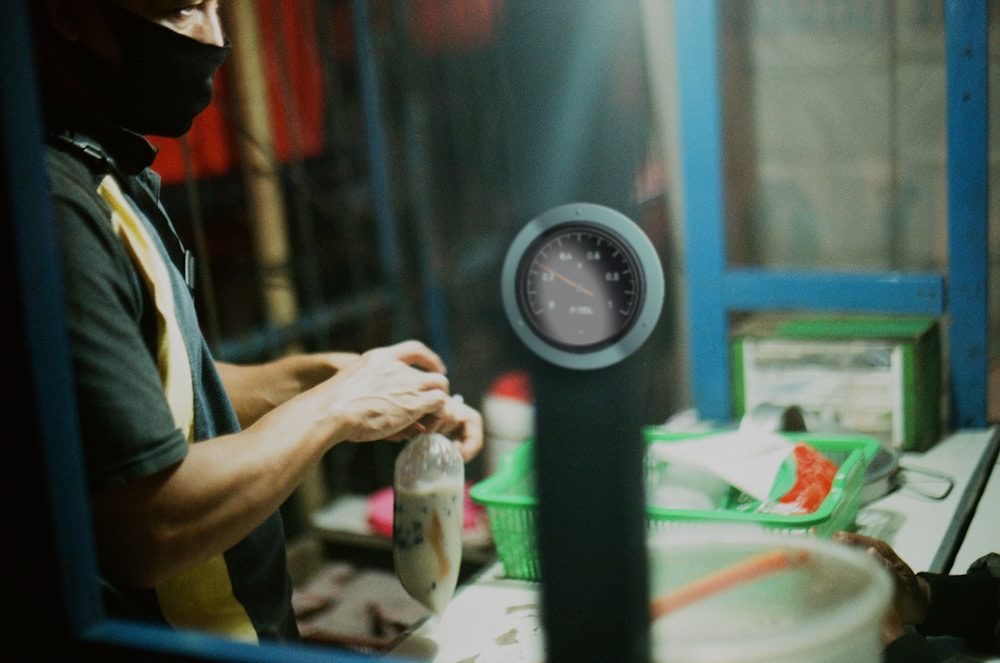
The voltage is 0.25 V
